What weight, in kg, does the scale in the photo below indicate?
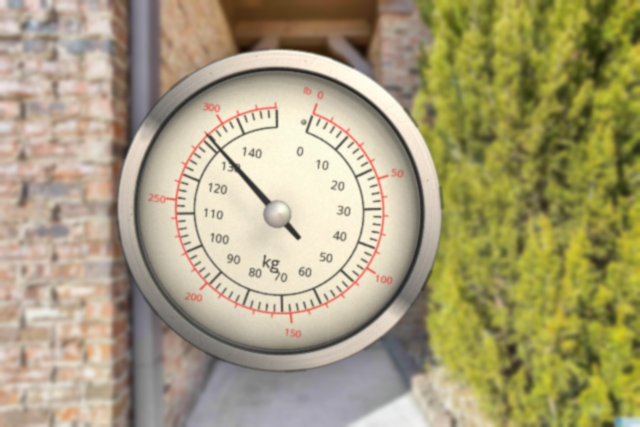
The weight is 132 kg
